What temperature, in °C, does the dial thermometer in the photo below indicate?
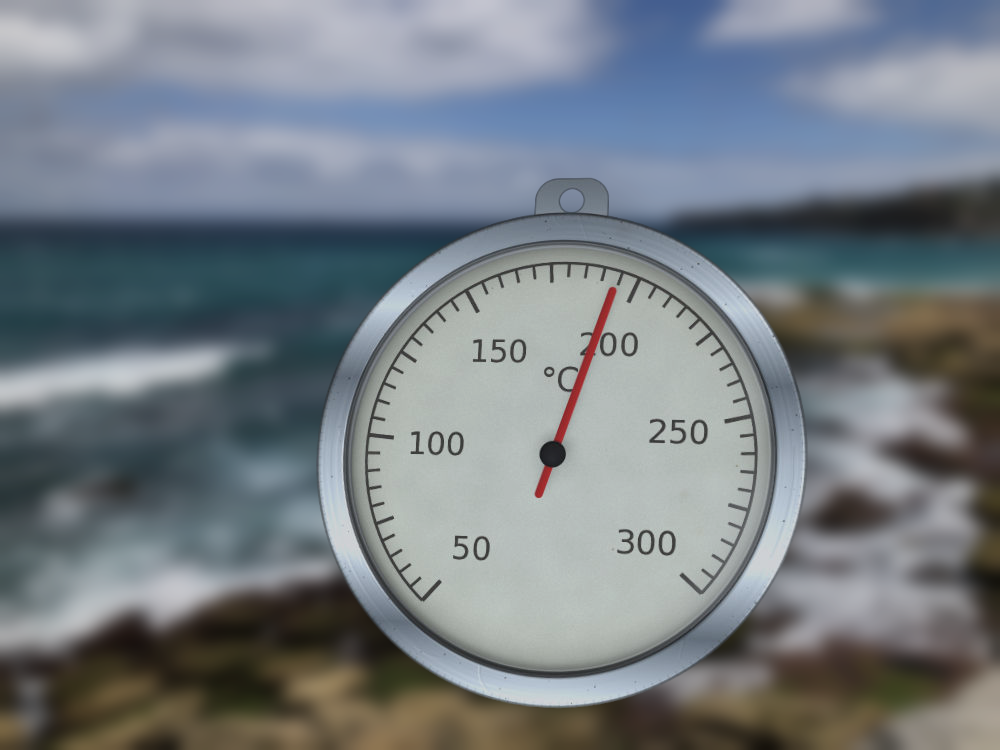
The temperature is 195 °C
